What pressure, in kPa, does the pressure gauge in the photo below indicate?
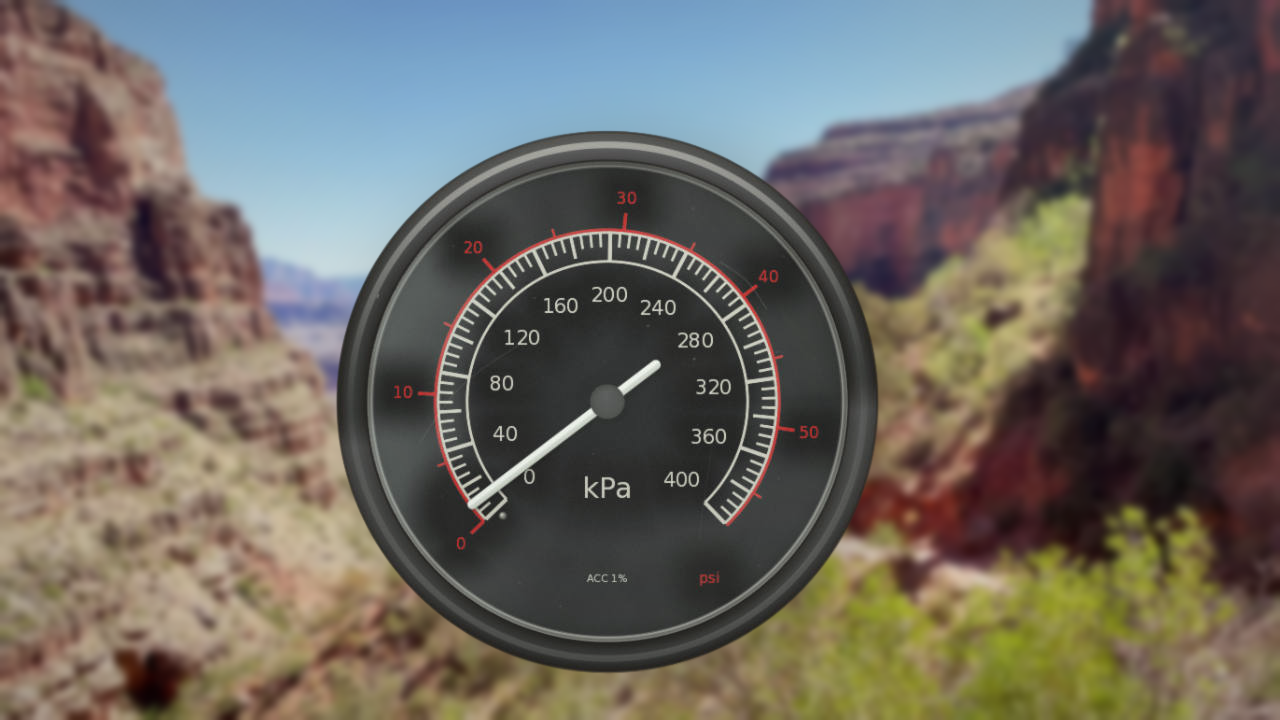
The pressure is 10 kPa
